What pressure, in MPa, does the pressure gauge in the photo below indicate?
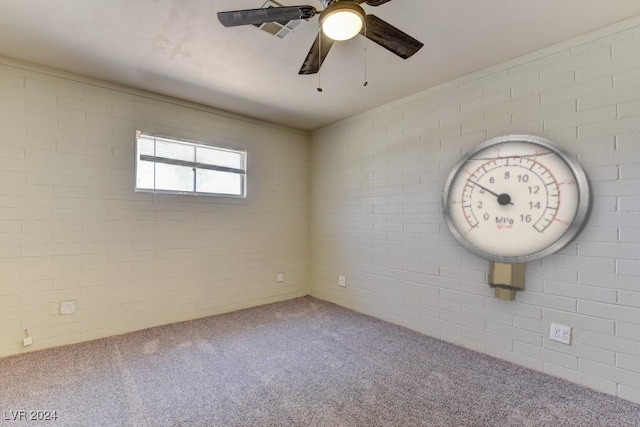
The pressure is 4.5 MPa
